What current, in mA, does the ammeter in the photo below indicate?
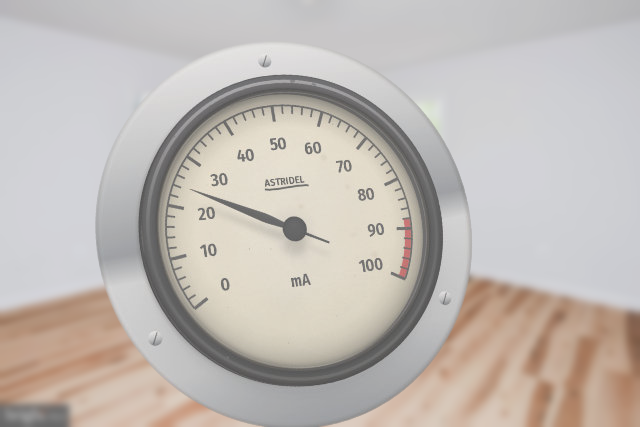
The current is 24 mA
